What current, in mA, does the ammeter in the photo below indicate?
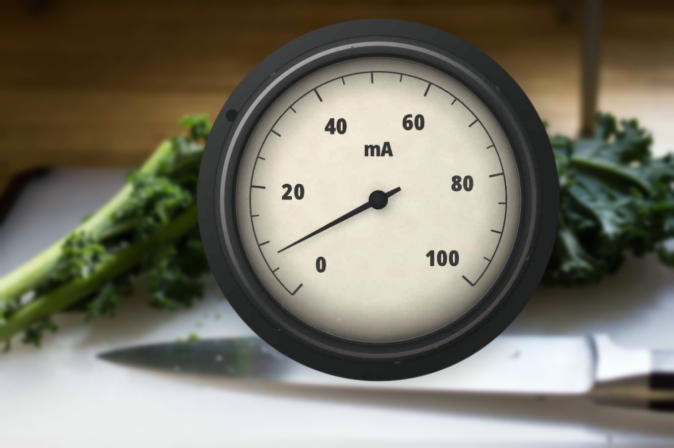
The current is 7.5 mA
